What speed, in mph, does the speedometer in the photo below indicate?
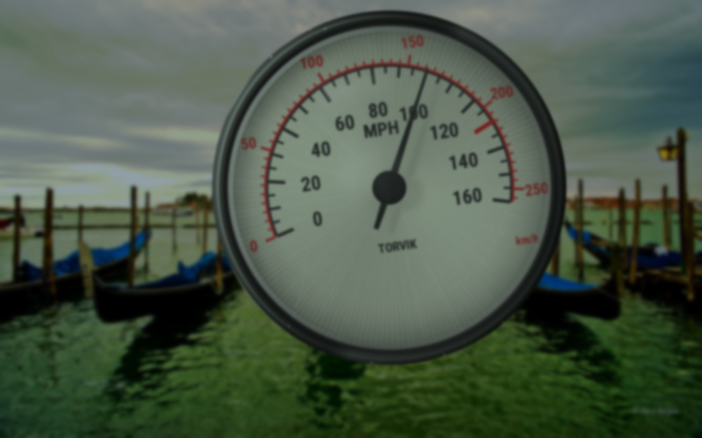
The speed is 100 mph
